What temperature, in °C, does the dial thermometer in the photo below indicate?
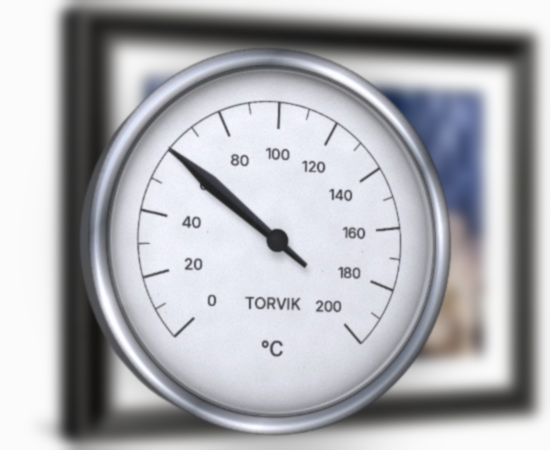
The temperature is 60 °C
